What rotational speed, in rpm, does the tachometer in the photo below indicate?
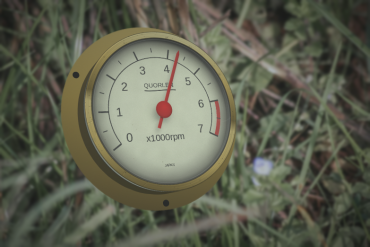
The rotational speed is 4250 rpm
